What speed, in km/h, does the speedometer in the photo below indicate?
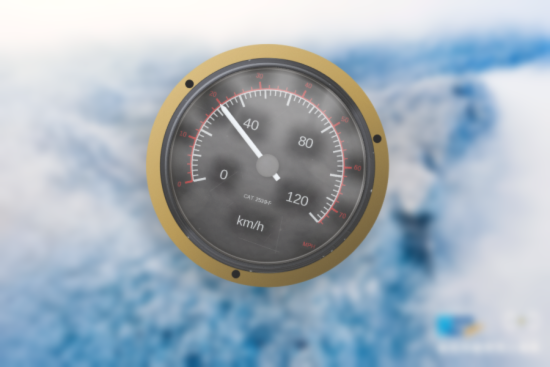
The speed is 32 km/h
